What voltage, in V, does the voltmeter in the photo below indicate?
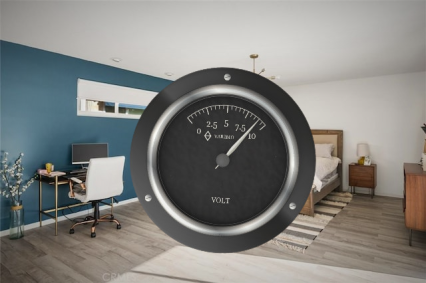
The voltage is 9 V
